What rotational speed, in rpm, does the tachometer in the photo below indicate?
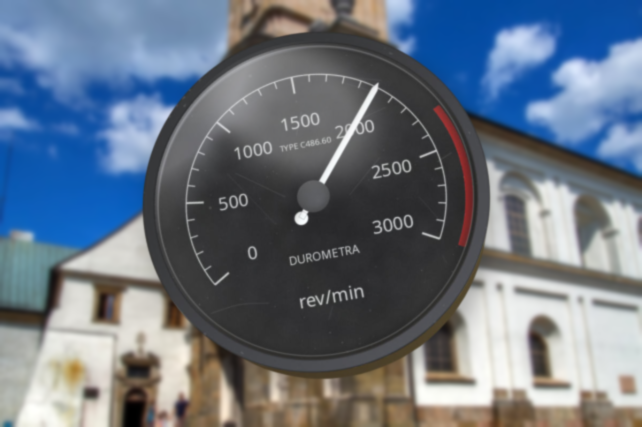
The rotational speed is 2000 rpm
